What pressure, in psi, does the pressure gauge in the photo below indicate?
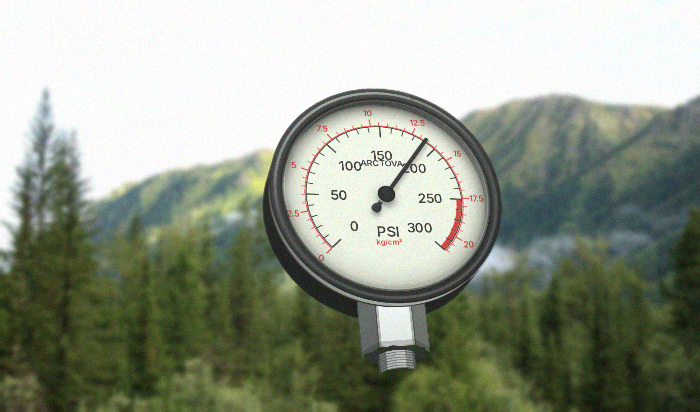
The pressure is 190 psi
